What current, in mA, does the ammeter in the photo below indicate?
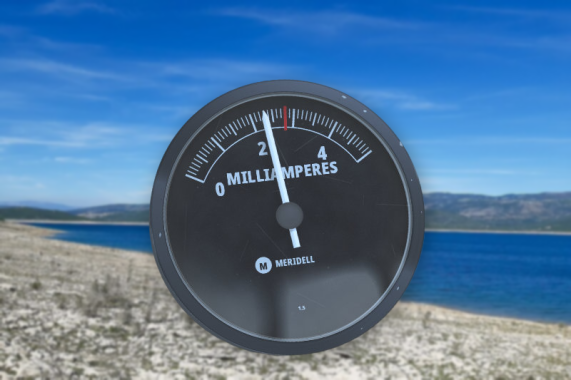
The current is 2.3 mA
